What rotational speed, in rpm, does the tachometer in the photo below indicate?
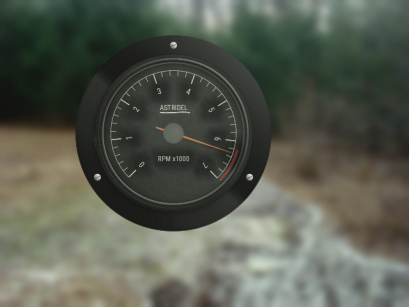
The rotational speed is 6300 rpm
